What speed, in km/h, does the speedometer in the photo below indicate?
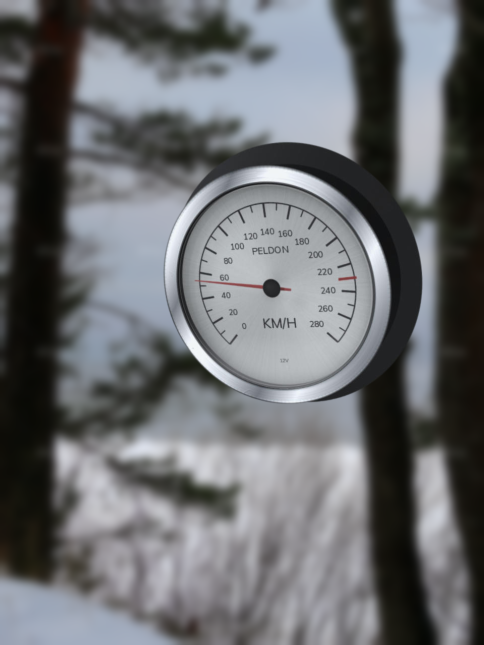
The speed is 55 km/h
